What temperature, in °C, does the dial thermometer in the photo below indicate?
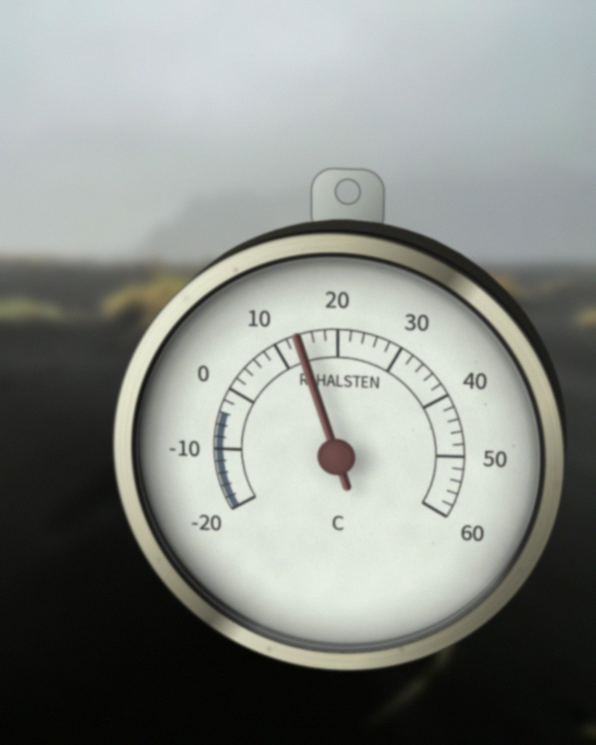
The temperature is 14 °C
